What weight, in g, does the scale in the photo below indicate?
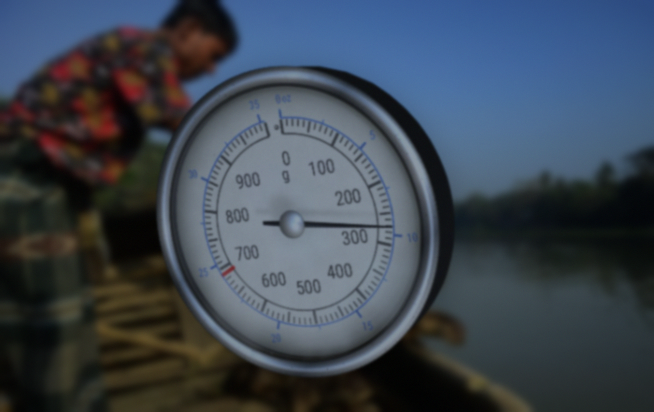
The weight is 270 g
